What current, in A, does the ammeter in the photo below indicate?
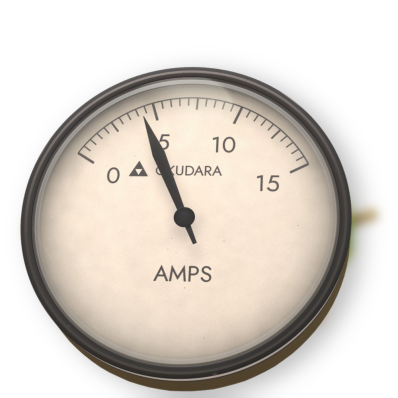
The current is 4.25 A
